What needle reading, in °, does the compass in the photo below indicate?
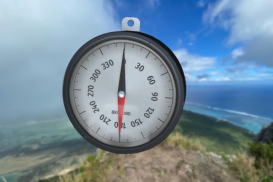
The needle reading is 180 °
